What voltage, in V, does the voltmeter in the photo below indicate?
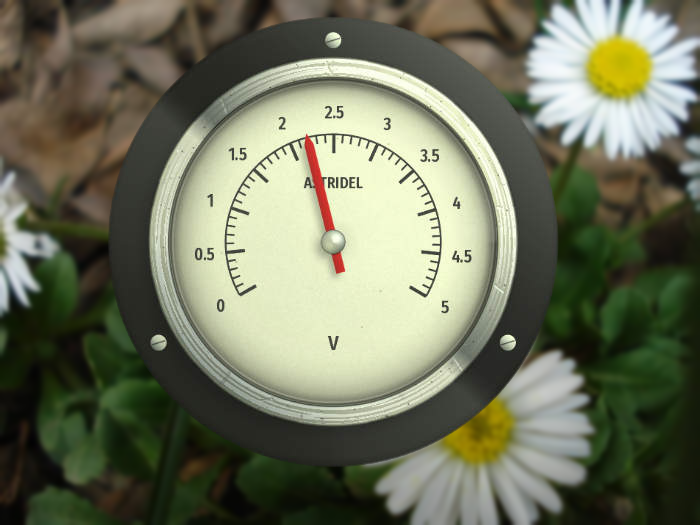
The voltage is 2.2 V
